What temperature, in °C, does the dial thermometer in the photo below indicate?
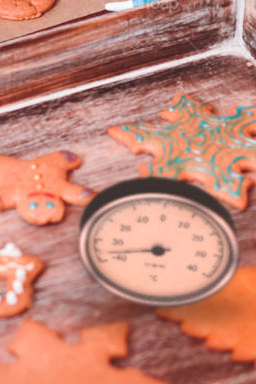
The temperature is -35 °C
